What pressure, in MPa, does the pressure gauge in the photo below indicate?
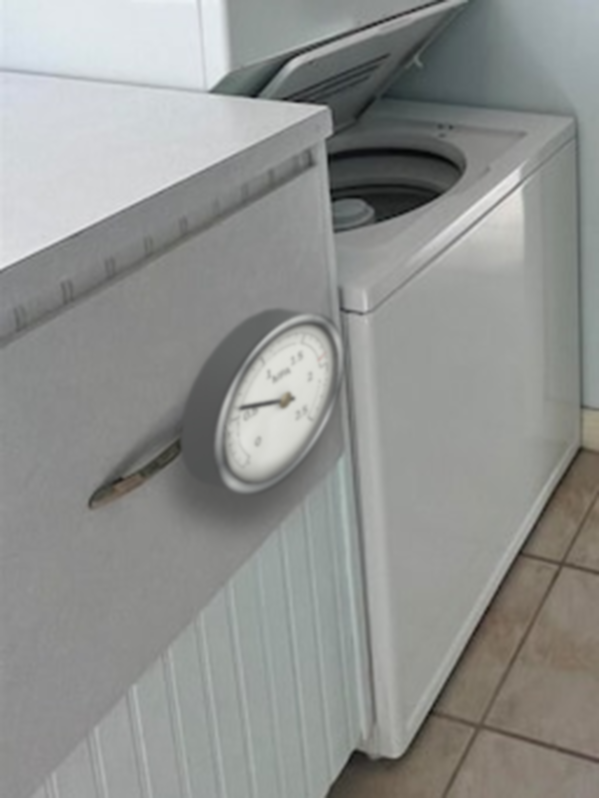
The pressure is 0.6 MPa
